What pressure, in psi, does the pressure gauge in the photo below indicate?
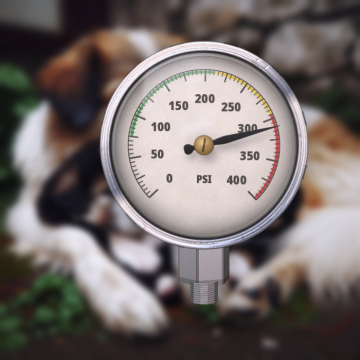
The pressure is 310 psi
